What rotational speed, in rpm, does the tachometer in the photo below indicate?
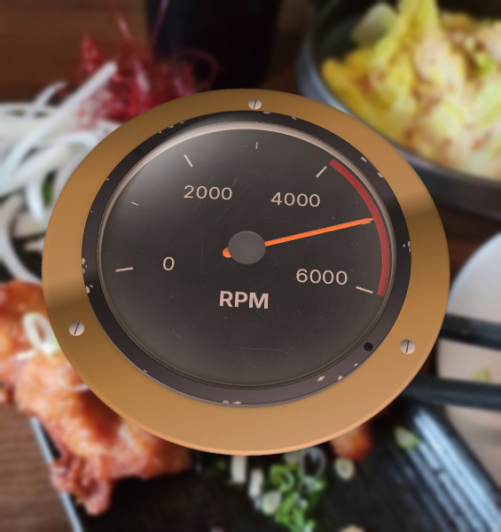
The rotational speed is 5000 rpm
